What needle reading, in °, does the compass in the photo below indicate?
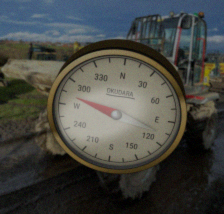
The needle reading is 285 °
